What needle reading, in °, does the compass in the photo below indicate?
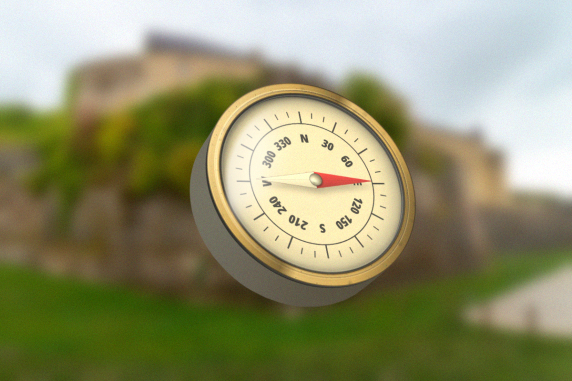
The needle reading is 90 °
